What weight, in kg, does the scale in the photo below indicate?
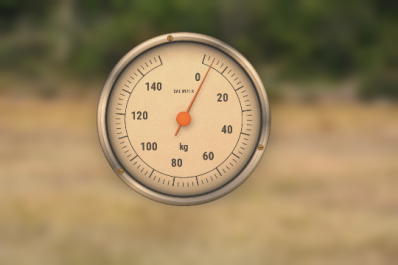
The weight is 4 kg
